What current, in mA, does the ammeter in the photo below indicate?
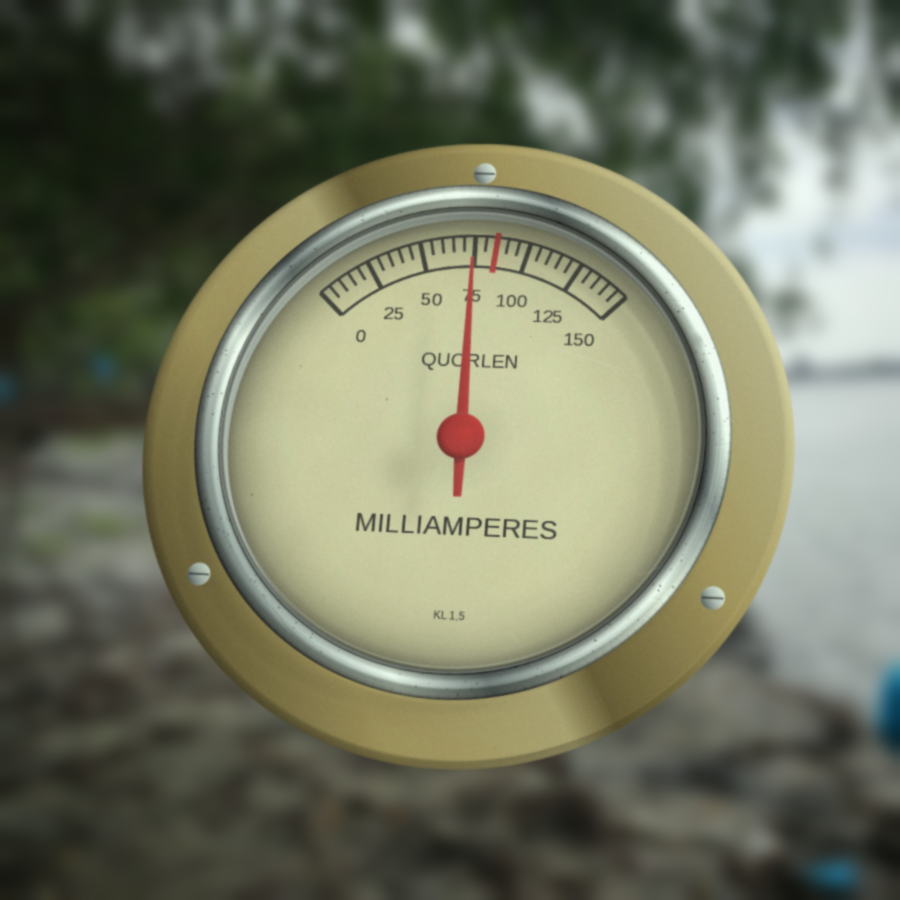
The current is 75 mA
